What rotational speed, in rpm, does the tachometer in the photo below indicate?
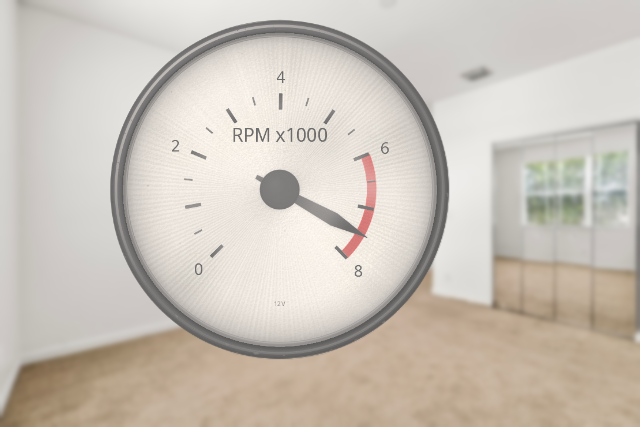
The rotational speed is 7500 rpm
